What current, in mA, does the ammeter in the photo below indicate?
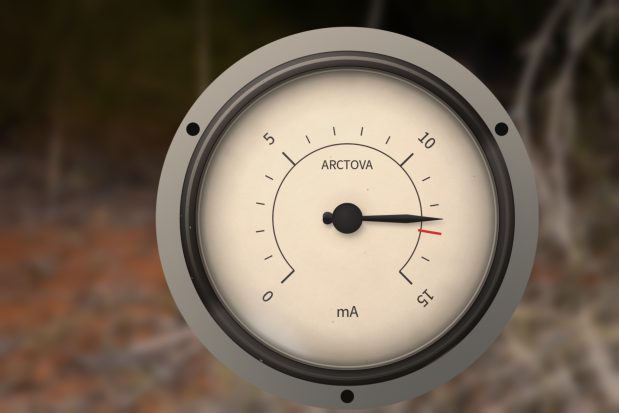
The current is 12.5 mA
